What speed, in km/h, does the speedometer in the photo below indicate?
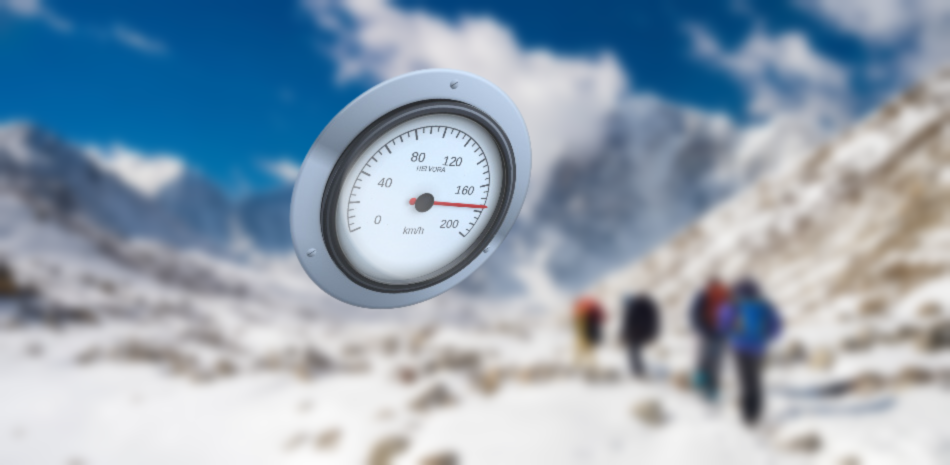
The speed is 175 km/h
